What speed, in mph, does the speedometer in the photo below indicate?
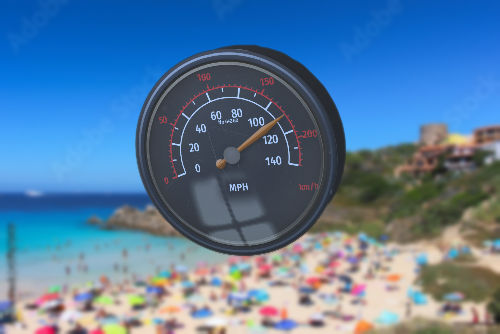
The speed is 110 mph
